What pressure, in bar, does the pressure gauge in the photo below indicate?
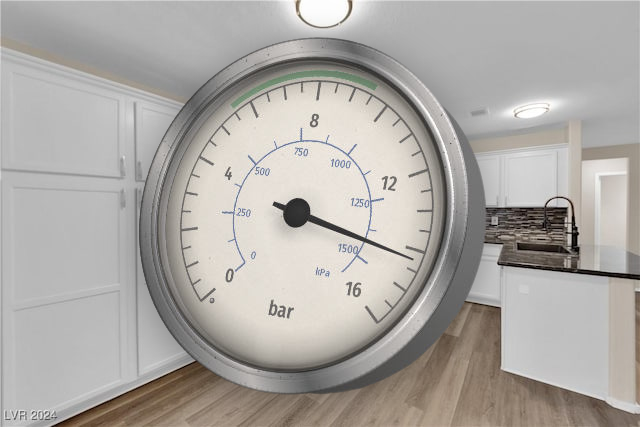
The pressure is 14.25 bar
